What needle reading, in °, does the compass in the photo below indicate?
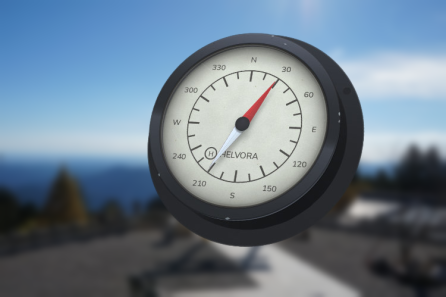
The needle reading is 30 °
